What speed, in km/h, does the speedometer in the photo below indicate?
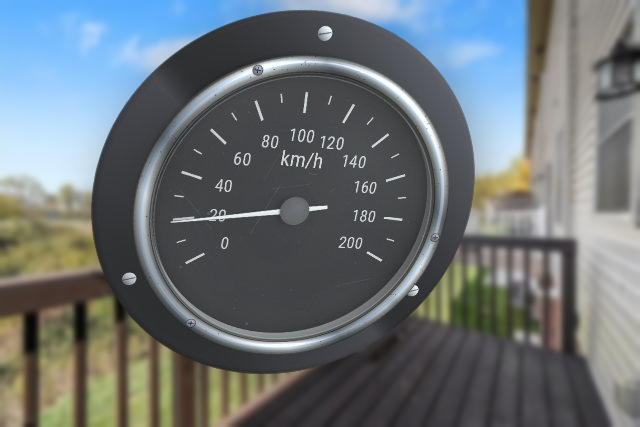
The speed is 20 km/h
